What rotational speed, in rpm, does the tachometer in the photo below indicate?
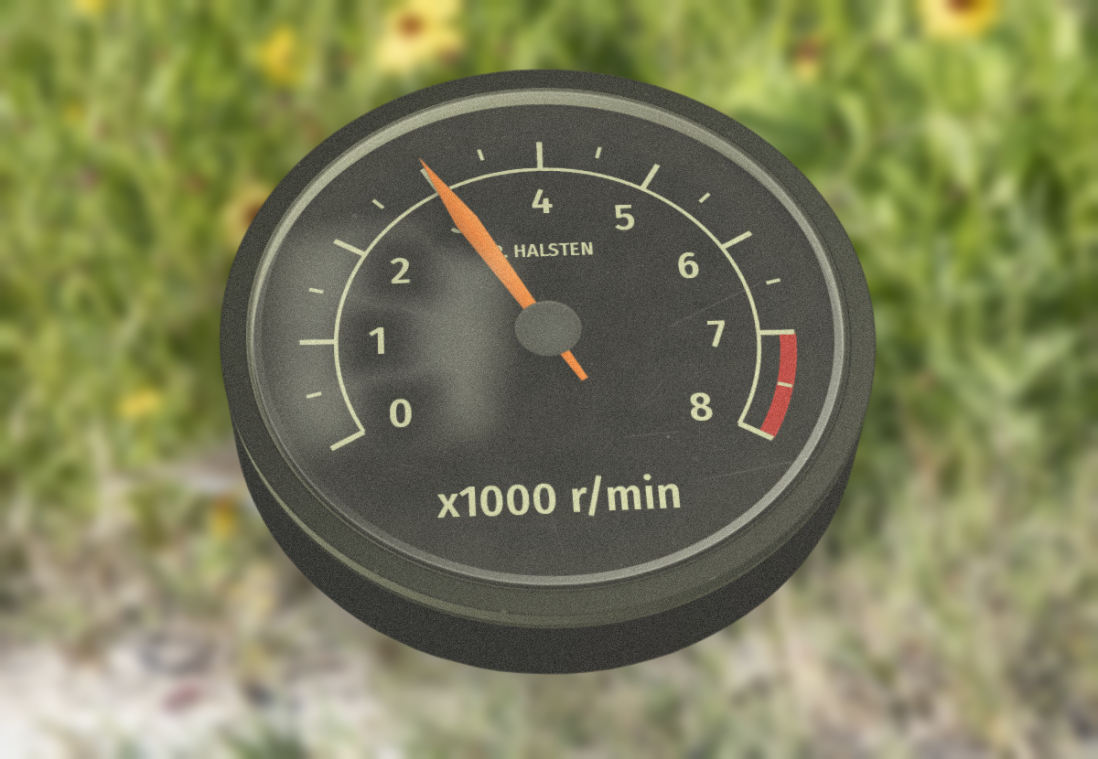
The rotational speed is 3000 rpm
